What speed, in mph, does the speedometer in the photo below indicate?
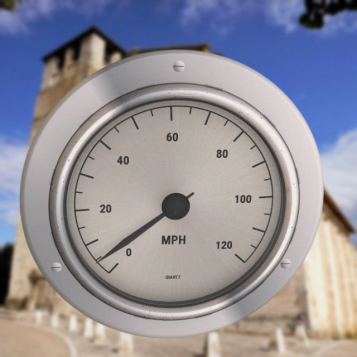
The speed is 5 mph
